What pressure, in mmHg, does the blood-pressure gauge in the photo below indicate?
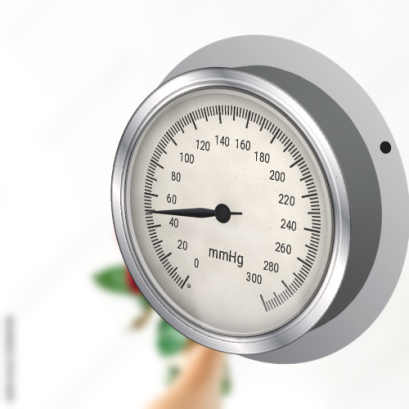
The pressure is 50 mmHg
